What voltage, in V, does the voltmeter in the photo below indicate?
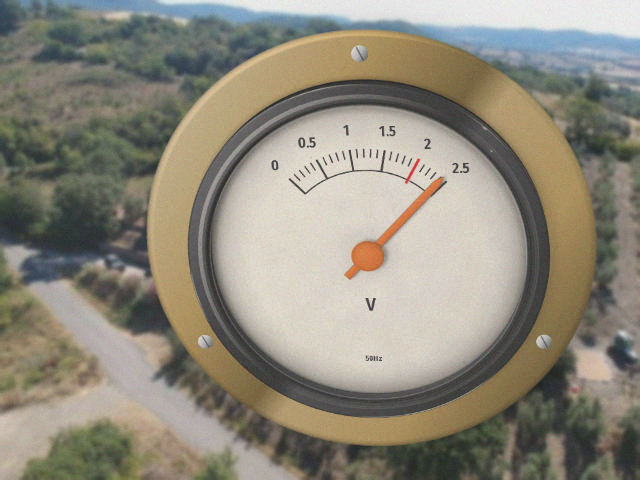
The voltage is 2.4 V
